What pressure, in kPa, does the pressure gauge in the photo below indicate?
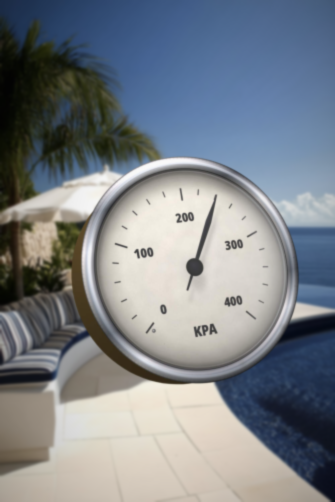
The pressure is 240 kPa
